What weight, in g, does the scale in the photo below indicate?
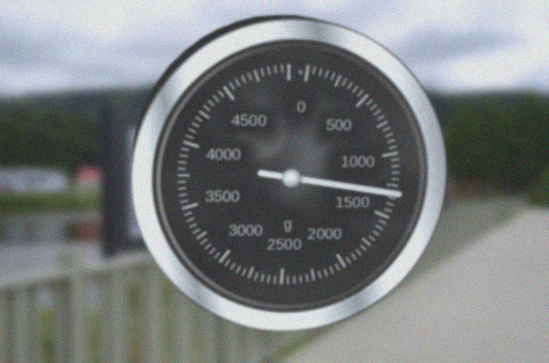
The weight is 1300 g
